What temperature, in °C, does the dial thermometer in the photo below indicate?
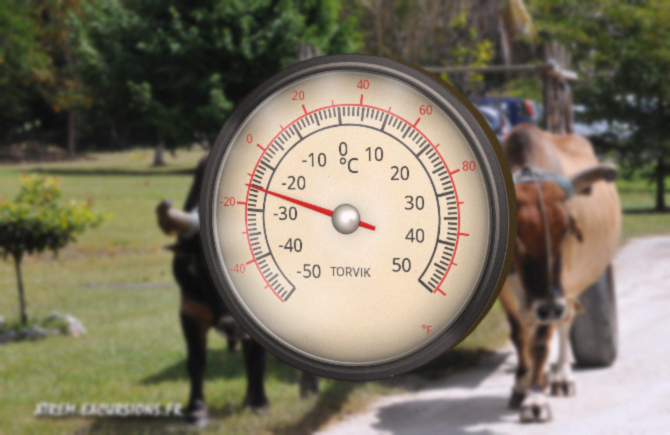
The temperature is -25 °C
